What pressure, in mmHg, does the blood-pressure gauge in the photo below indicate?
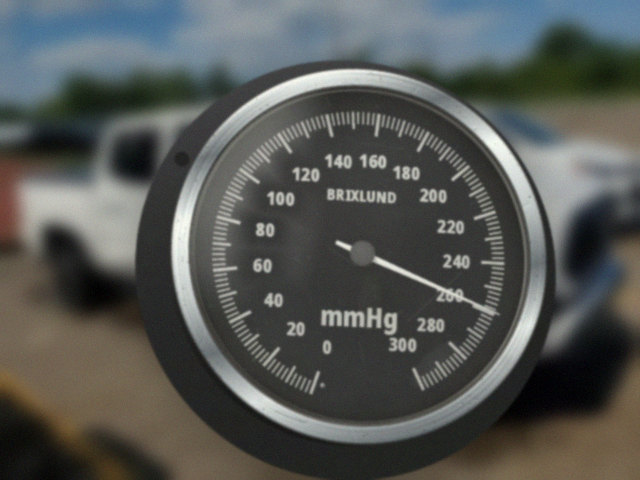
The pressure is 260 mmHg
